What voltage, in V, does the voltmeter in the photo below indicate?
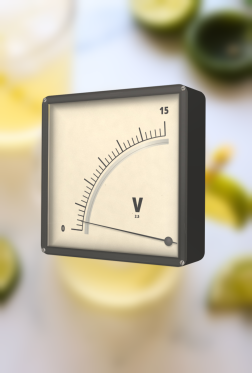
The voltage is 1 V
